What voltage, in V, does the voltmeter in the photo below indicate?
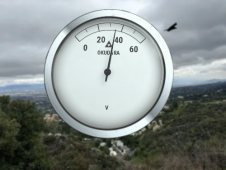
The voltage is 35 V
